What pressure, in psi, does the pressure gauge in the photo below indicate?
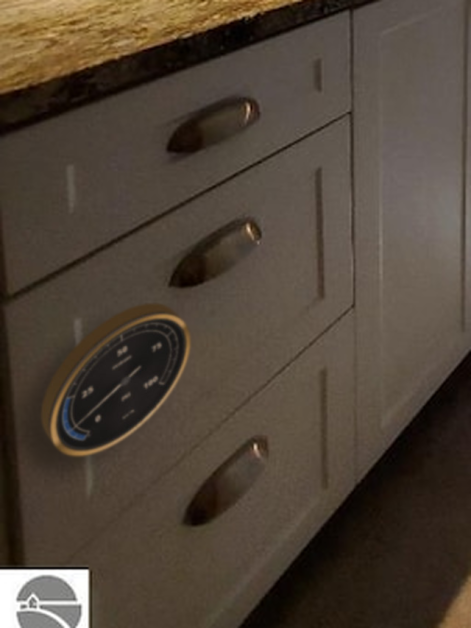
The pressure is 10 psi
